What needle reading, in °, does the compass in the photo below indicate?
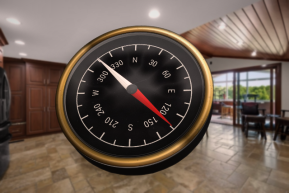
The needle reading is 135 °
